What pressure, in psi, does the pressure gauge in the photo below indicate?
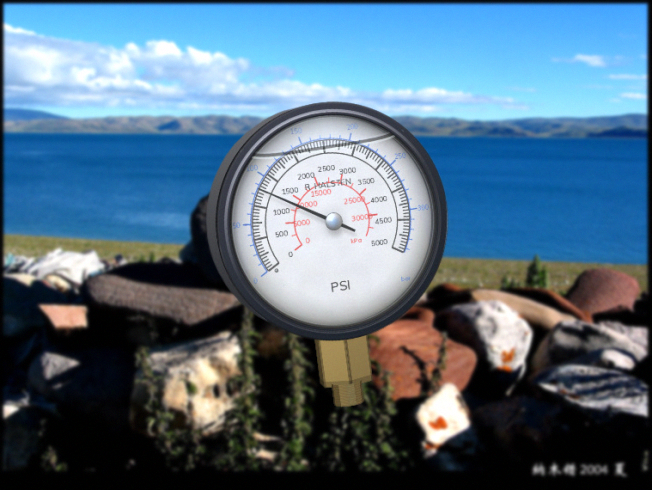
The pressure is 1250 psi
